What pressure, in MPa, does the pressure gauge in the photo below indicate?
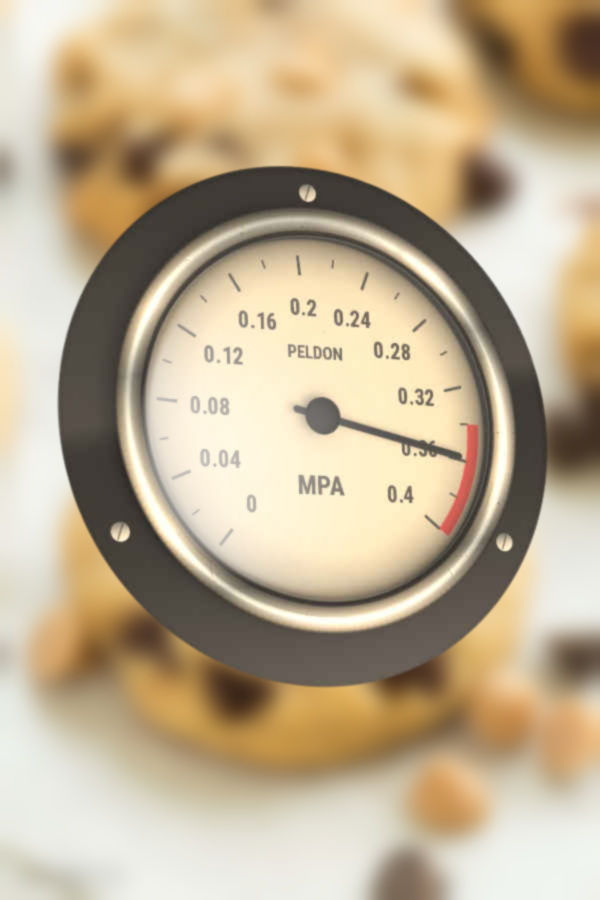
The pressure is 0.36 MPa
